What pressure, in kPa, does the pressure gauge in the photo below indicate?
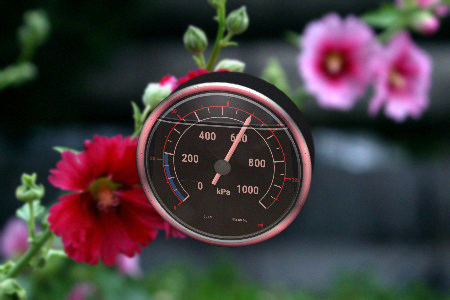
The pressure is 600 kPa
